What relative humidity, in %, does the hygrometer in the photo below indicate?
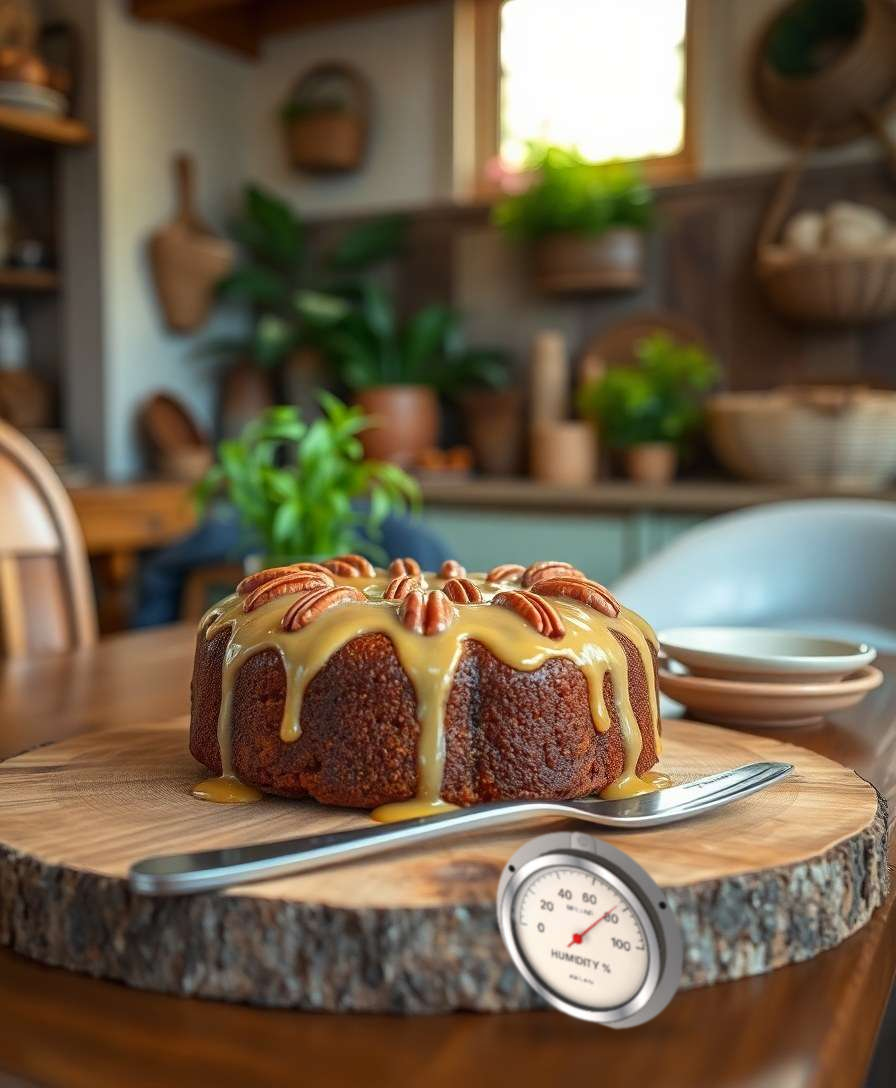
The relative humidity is 76 %
